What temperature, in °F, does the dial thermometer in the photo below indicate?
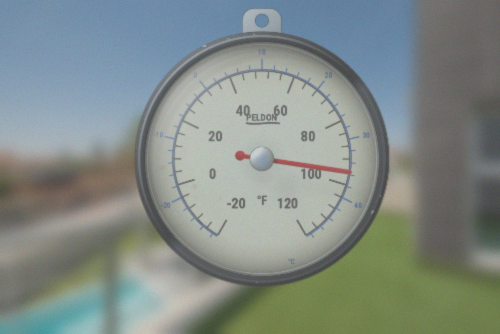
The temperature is 96 °F
